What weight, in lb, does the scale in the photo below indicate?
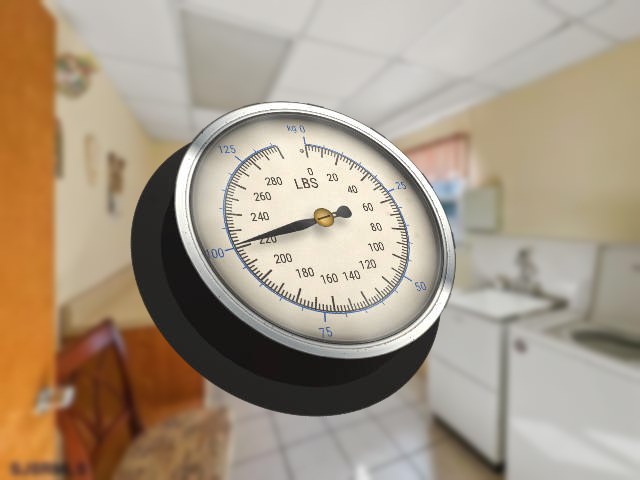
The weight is 220 lb
